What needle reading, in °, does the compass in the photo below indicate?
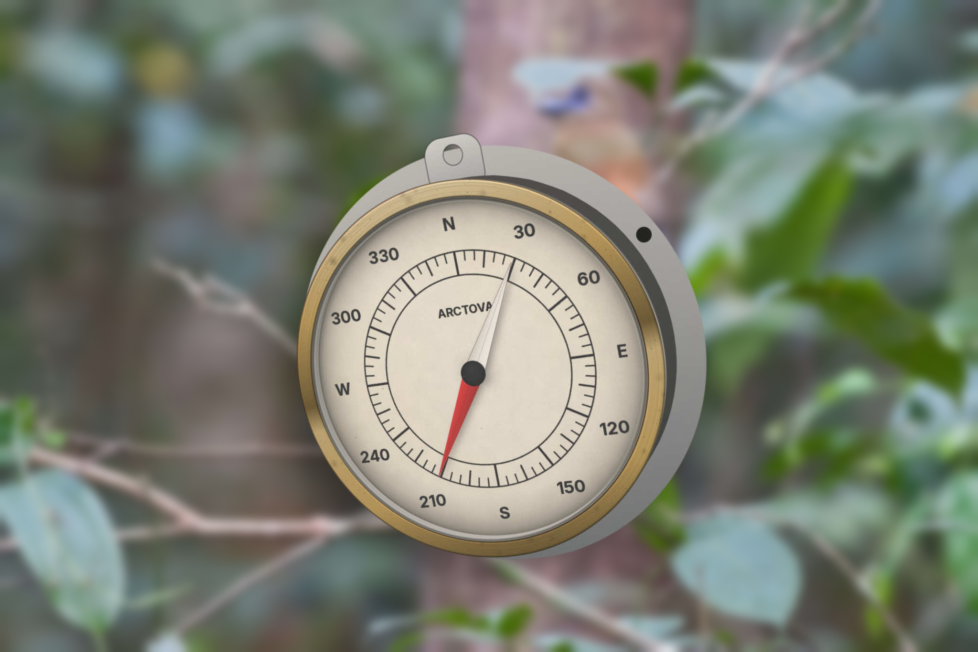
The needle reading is 210 °
